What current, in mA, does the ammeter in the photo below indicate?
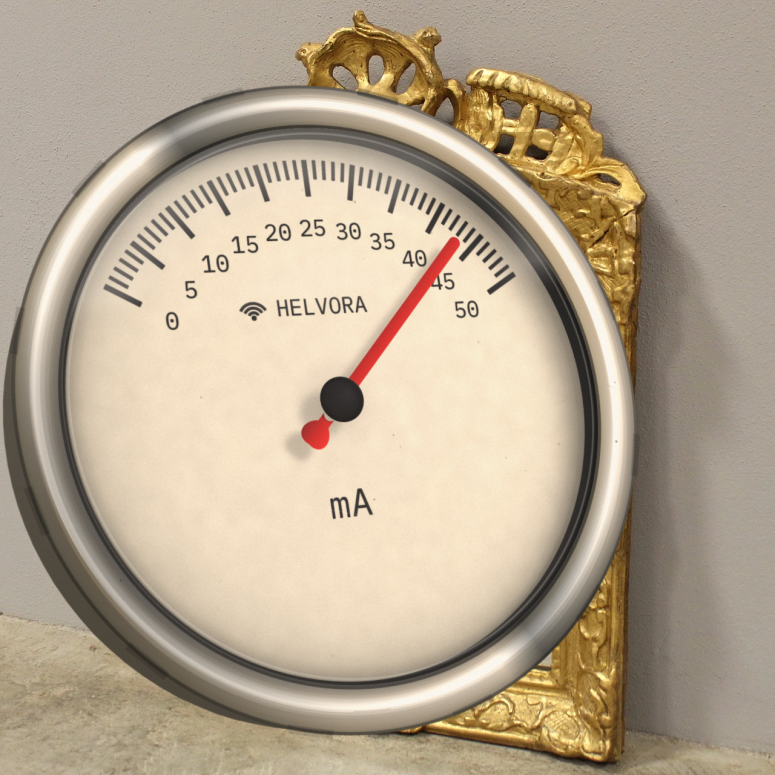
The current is 43 mA
